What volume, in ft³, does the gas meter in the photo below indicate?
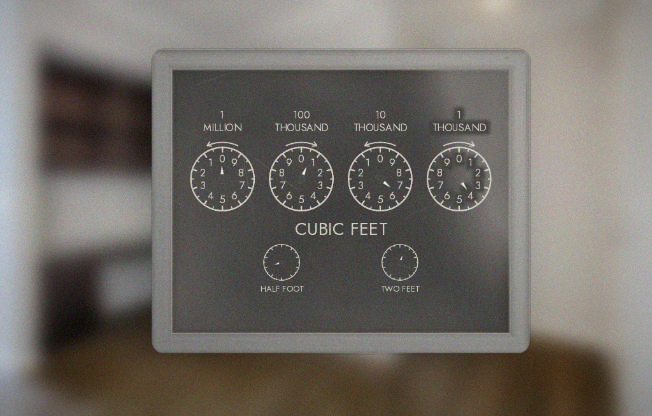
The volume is 6400 ft³
